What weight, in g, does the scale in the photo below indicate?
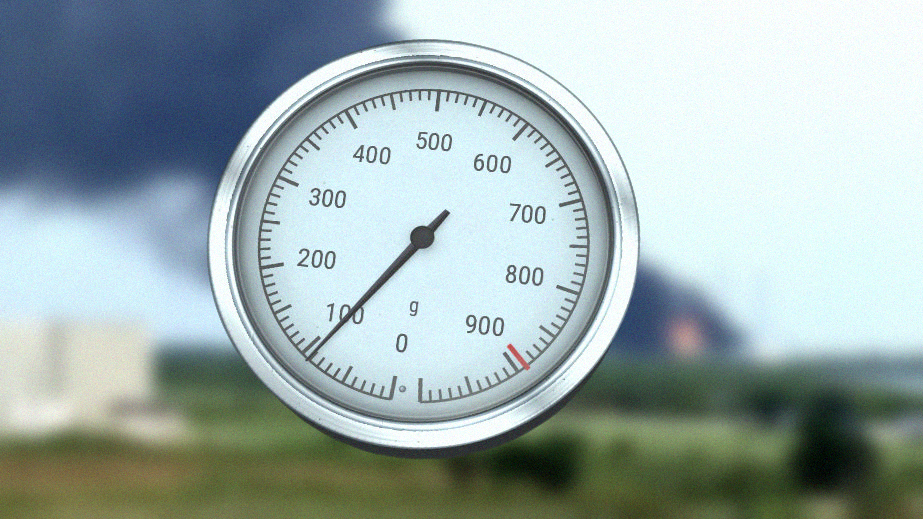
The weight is 90 g
